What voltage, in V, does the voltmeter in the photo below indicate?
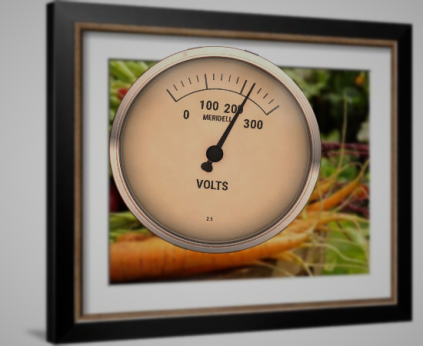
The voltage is 220 V
